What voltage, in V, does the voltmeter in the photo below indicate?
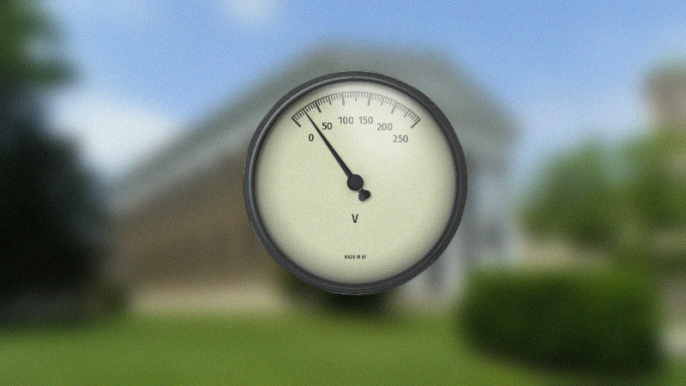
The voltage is 25 V
